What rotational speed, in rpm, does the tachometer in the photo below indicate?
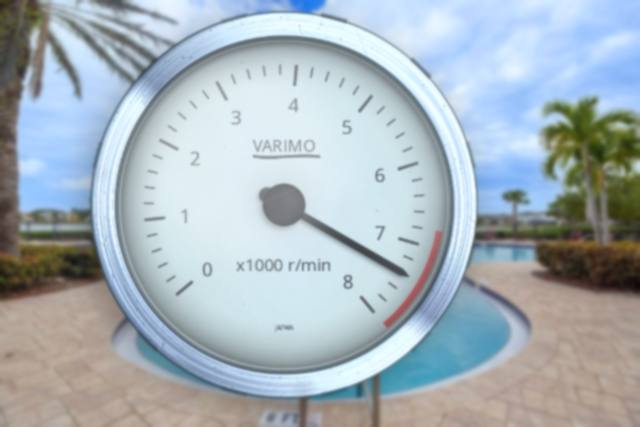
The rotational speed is 7400 rpm
